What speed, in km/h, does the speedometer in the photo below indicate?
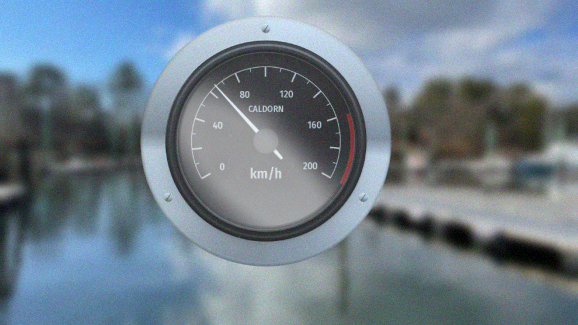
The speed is 65 km/h
